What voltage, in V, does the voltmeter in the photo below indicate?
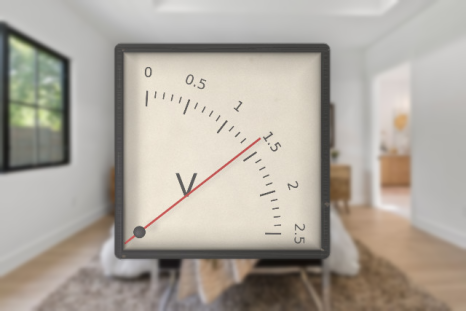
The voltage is 1.4 V
